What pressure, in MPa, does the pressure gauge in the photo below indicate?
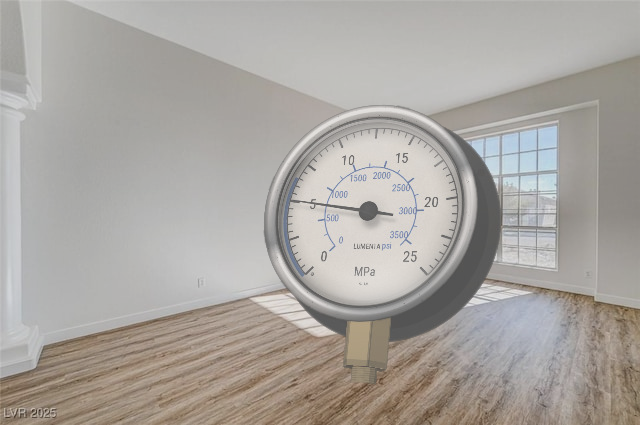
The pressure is 5 MPa
